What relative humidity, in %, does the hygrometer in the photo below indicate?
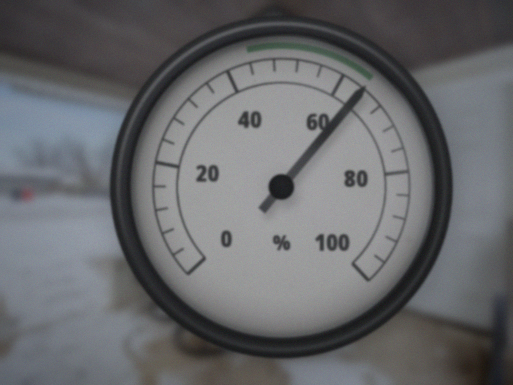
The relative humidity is 64 %
